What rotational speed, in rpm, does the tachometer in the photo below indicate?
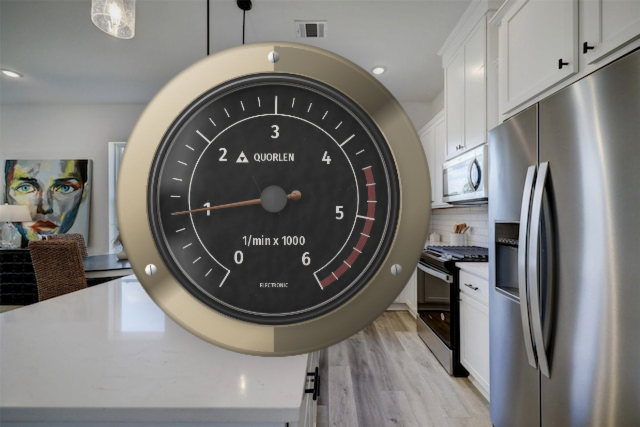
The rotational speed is 1000 rpm
